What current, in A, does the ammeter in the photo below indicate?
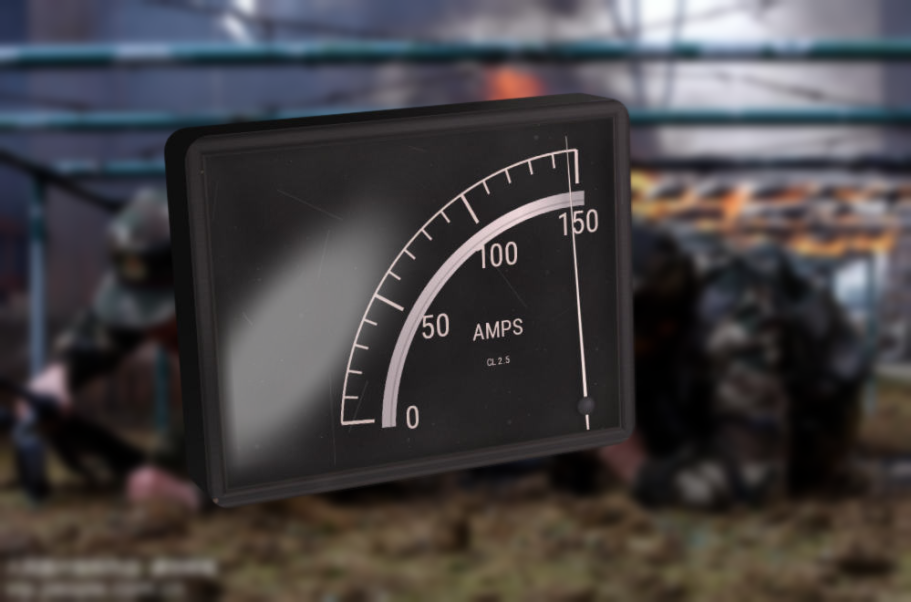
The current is 145 A
